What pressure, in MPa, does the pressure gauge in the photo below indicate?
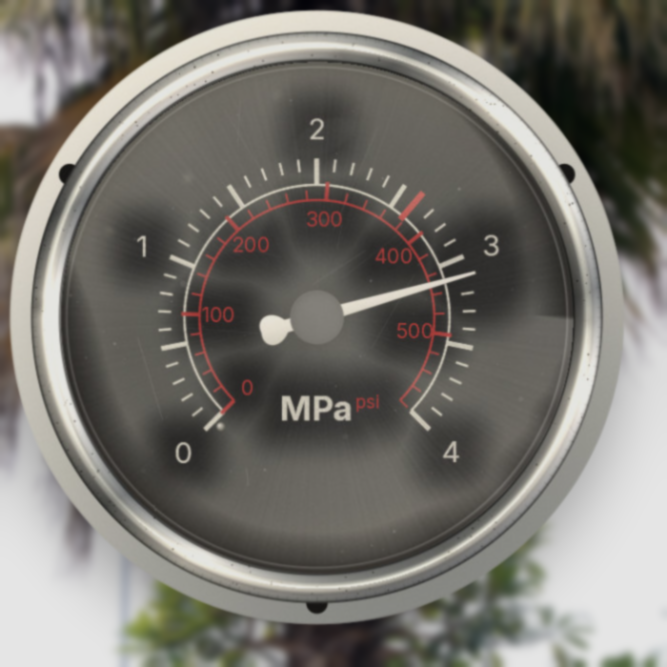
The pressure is 3.1 MPa
